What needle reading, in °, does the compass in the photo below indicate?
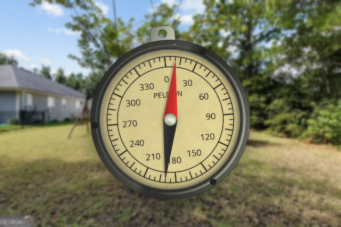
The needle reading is 10 °
